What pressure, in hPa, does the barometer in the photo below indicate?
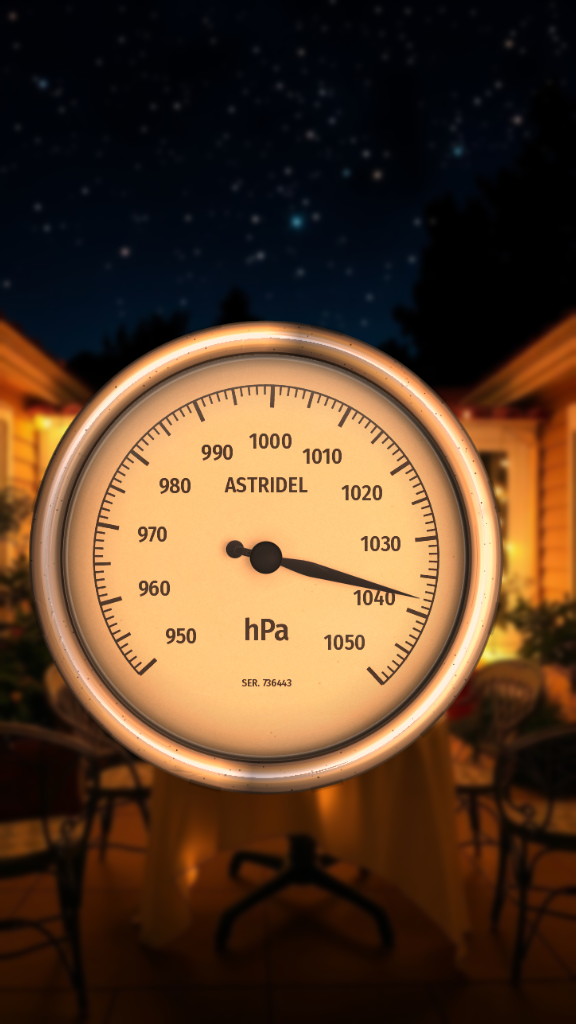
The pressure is 1038 hPa
